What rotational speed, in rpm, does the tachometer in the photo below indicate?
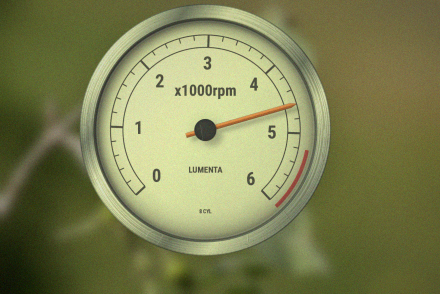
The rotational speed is 4600 rpm
